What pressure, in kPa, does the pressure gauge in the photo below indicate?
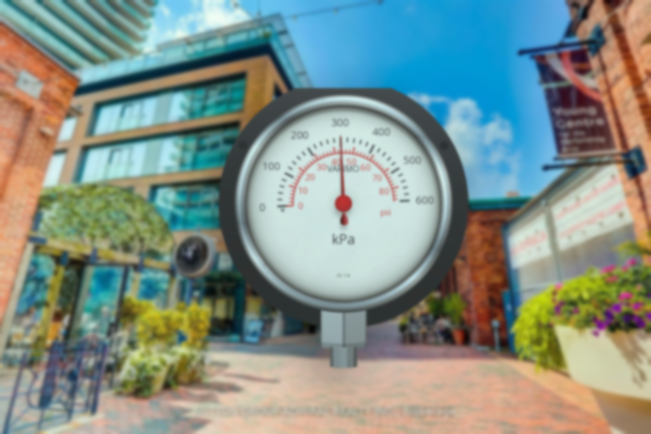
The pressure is 300 kPa
